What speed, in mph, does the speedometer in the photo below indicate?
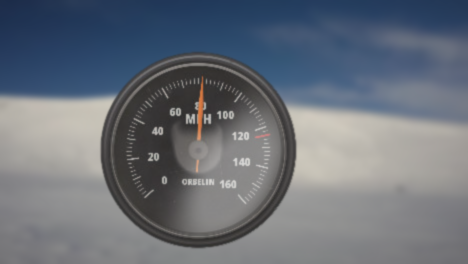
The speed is 80 mph
